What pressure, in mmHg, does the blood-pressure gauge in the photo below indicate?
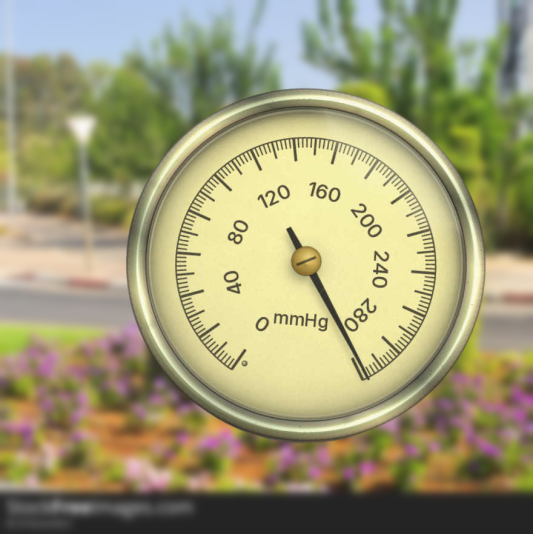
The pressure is 298 mmHg
